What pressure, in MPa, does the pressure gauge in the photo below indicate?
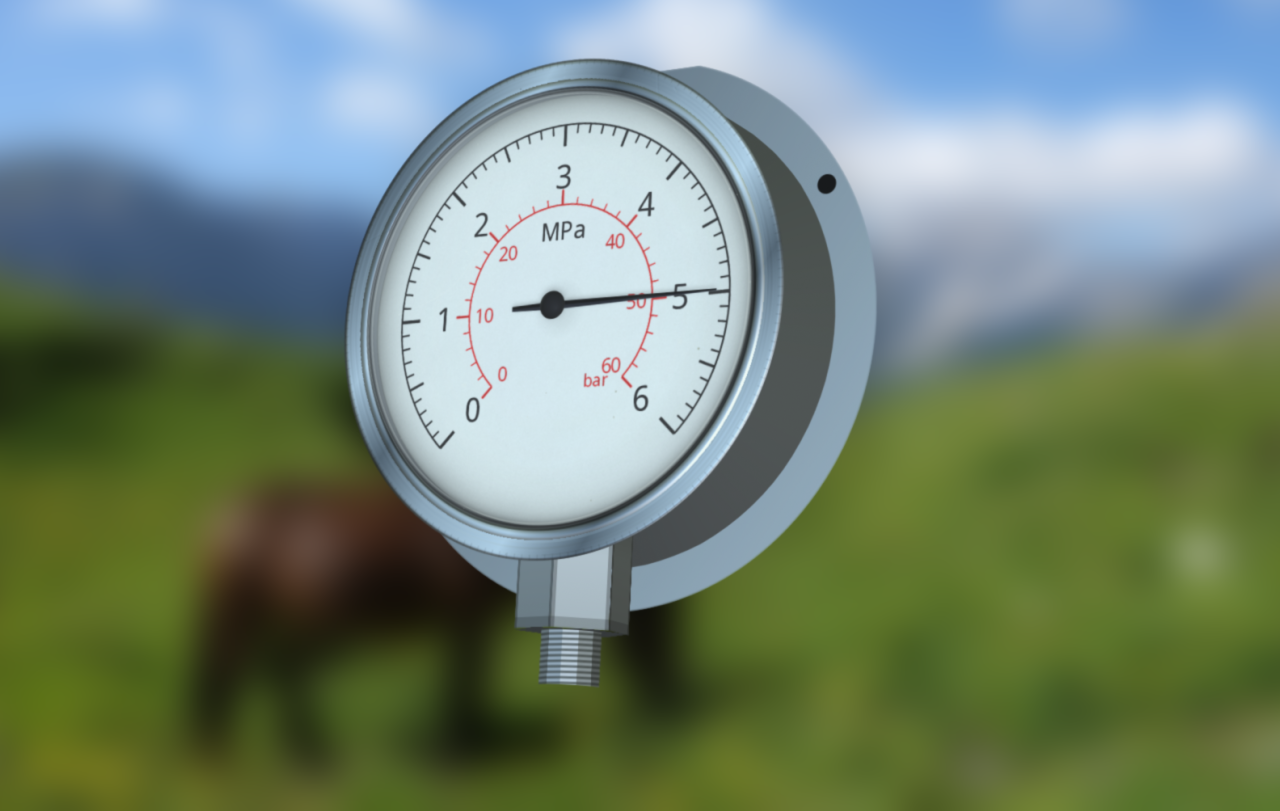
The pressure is 5 MPa
